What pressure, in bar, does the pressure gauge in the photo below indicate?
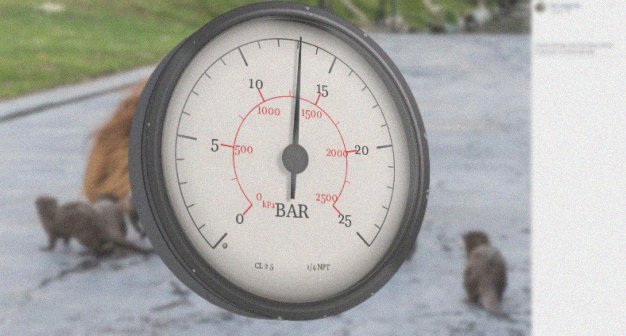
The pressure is 13 bar
